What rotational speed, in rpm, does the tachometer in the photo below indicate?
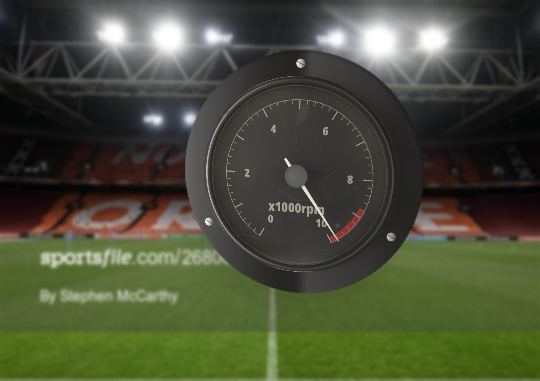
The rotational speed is 9800 rpm
